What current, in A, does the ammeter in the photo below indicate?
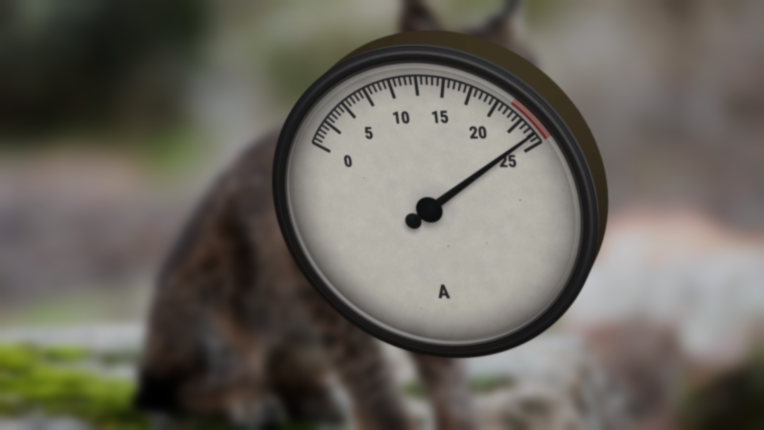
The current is 24 A
